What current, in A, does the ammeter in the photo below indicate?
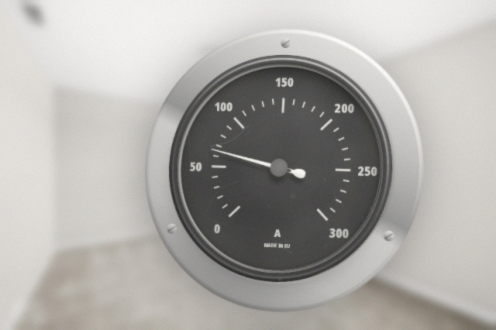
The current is 65 A
